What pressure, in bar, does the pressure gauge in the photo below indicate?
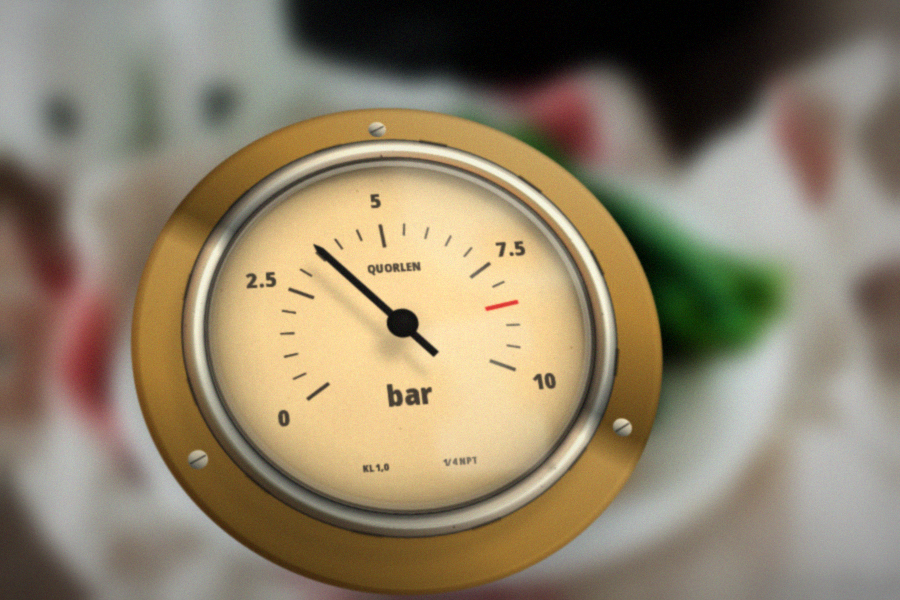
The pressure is 3.5 bar
